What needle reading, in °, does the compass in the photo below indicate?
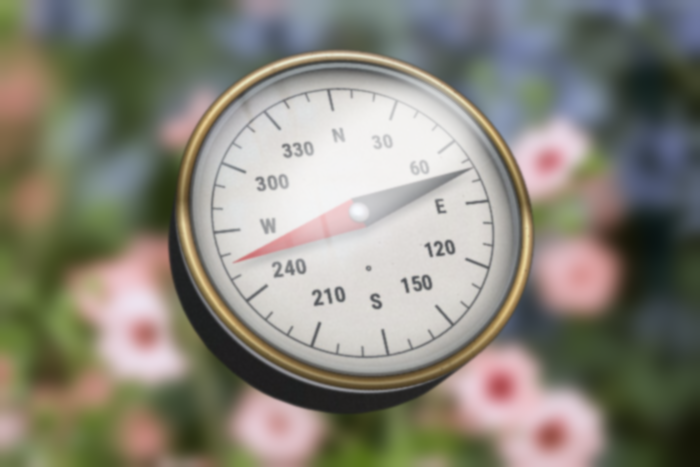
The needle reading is 255 °
